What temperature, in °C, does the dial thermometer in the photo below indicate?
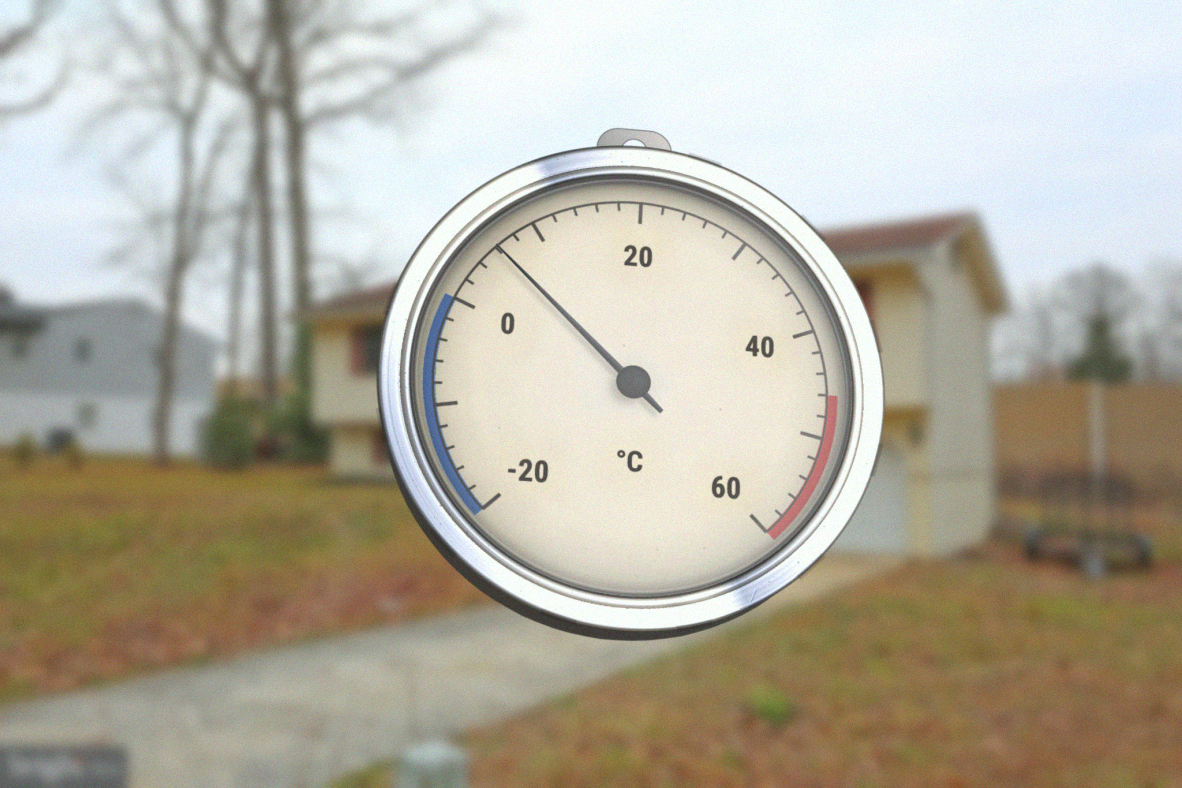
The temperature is 6 °C
